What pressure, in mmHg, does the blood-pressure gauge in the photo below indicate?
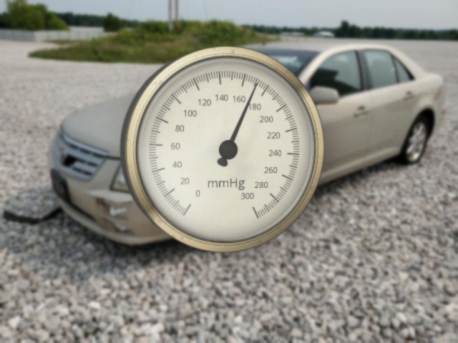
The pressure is 170 mmHg
